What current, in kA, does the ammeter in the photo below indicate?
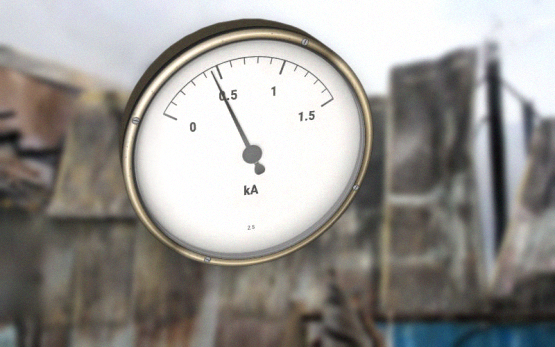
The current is 0.45 kA
